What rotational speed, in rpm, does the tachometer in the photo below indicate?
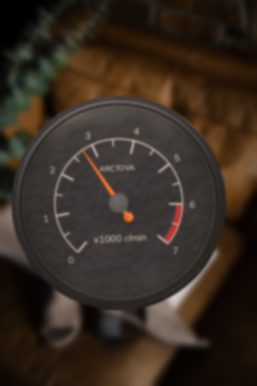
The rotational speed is 2750 rpm
